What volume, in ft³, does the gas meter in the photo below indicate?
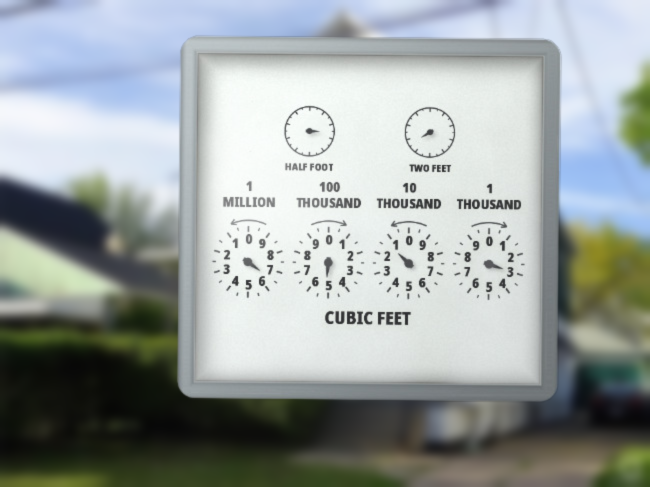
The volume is 651300 ft³
